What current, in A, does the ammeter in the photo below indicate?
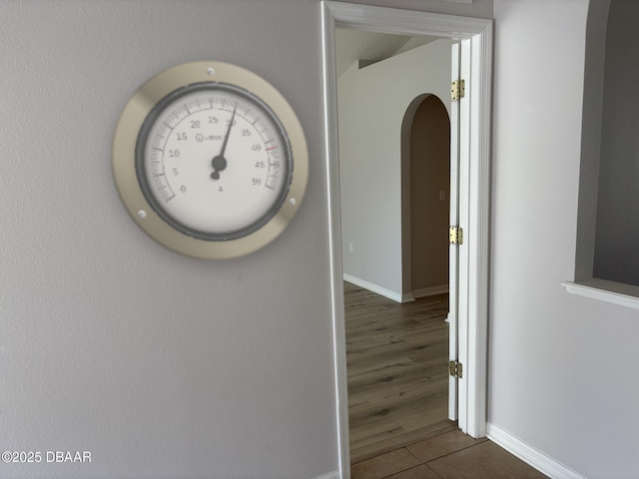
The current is 30 A
